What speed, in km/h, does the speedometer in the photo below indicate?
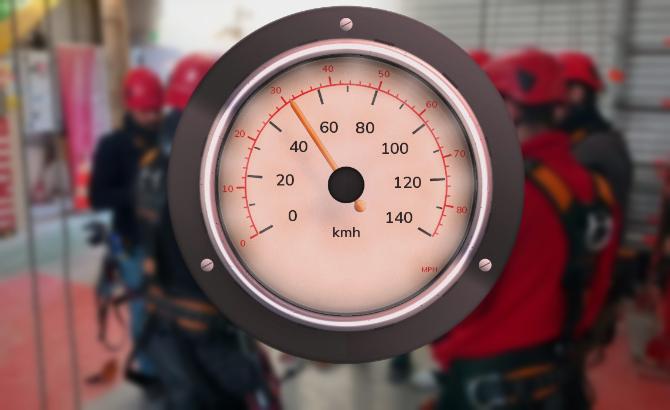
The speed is 50 km/h
